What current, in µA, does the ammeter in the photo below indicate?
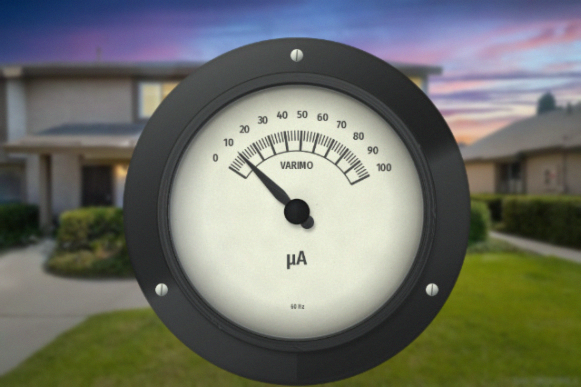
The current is 10 µA
